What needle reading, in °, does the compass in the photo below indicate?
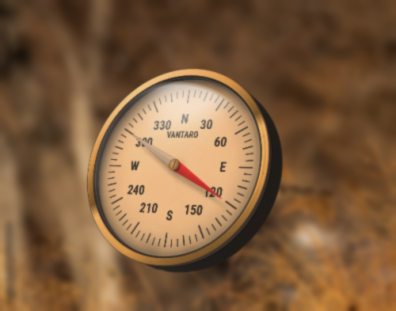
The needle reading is 120 °
